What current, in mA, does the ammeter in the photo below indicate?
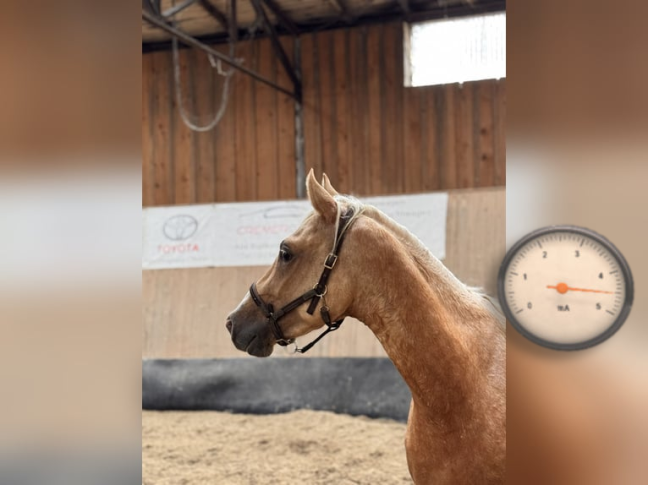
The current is 4.5 mA
